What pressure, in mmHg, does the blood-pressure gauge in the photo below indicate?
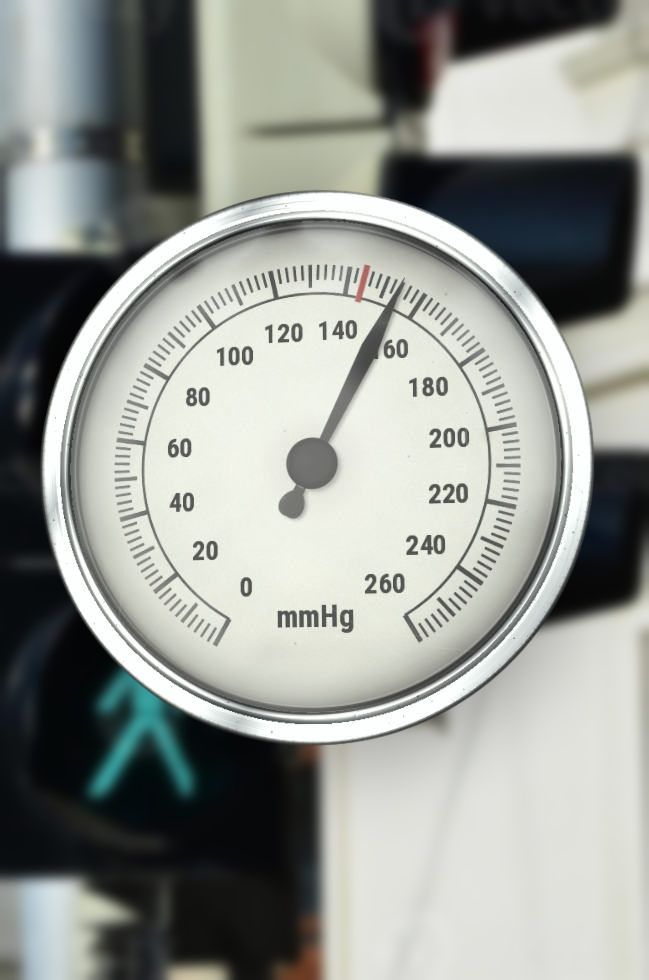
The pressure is 154 mmHg
